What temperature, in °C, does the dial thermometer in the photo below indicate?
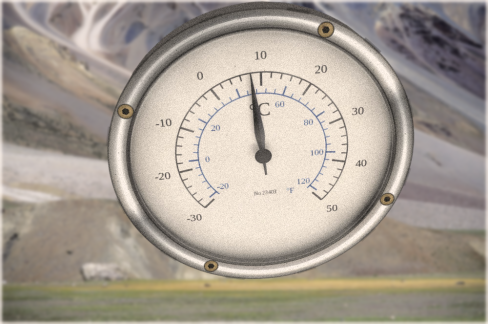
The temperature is 8 °C
